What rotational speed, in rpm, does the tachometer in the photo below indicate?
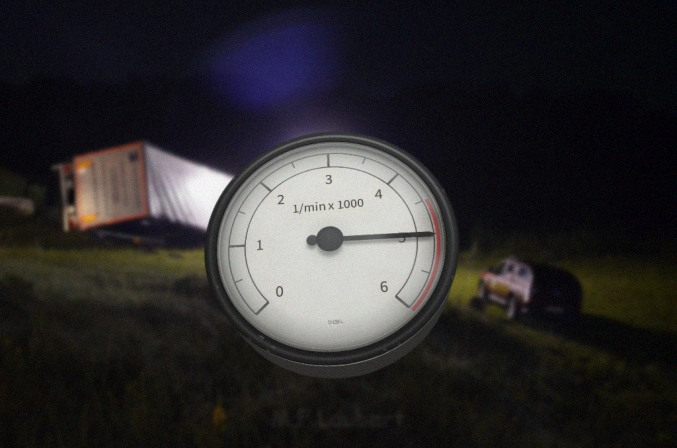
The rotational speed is 5000 rpm
